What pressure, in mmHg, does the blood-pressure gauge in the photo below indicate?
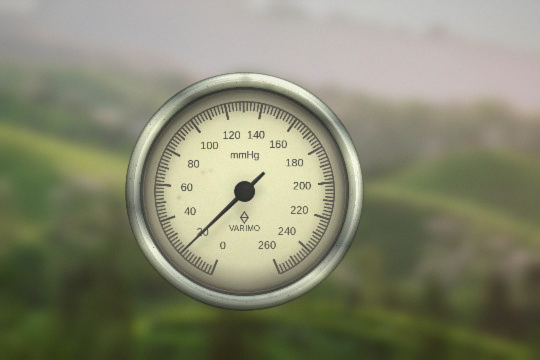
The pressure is 20 mmHg
